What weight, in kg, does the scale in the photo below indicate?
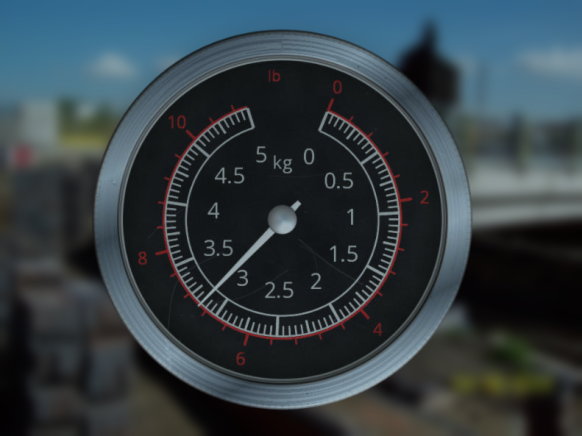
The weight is 3.15 kg
